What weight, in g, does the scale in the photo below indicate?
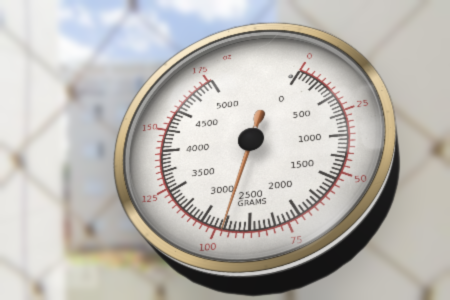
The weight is 2750 g
